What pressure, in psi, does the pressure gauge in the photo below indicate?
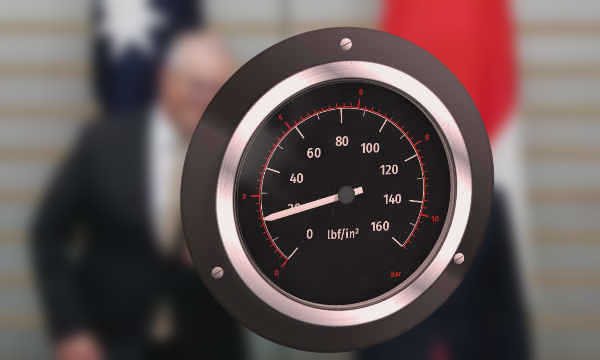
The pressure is 20 psi
